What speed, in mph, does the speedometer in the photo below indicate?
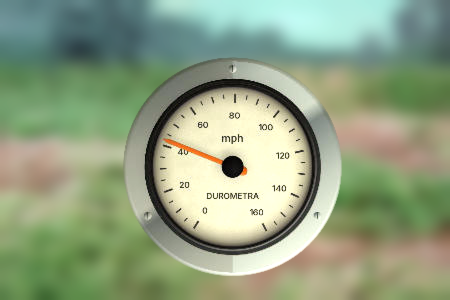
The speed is 42.5 mph
